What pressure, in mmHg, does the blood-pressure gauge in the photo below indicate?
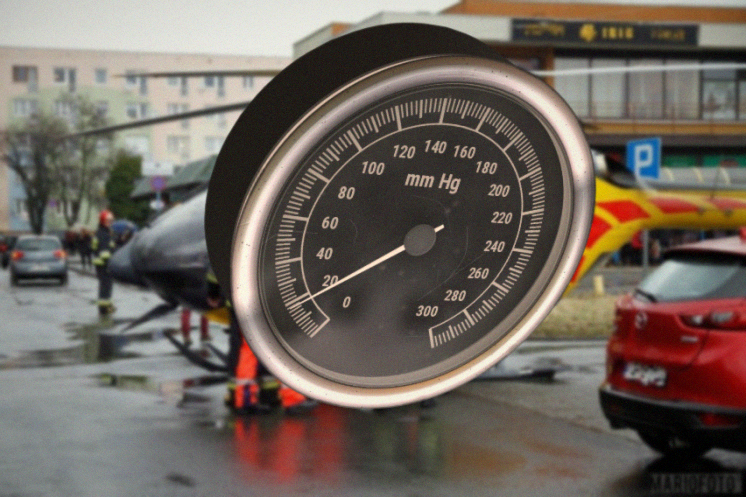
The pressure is 20 mmHg
